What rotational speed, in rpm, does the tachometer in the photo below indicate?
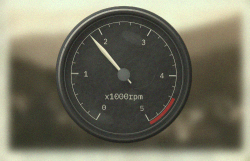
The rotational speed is 1800 rpm
